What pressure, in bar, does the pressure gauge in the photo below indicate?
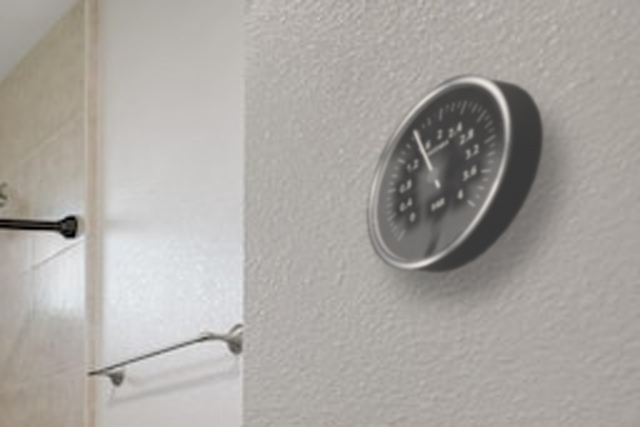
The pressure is 1.6 bar
